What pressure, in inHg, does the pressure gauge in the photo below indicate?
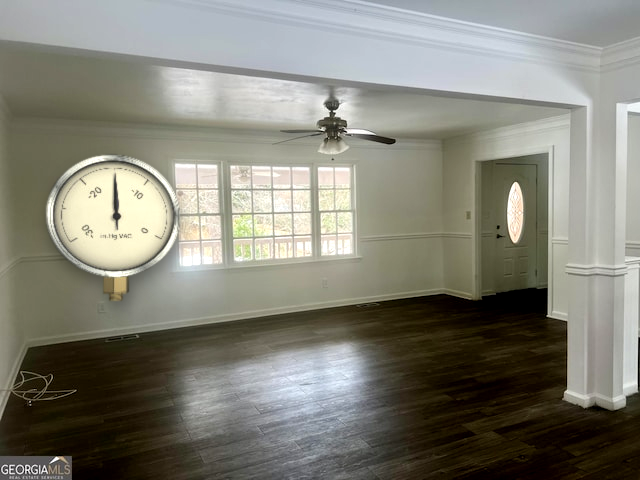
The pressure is -15 inHg
